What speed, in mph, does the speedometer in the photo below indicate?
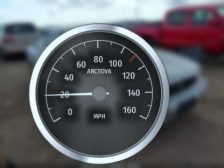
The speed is 20 mph
